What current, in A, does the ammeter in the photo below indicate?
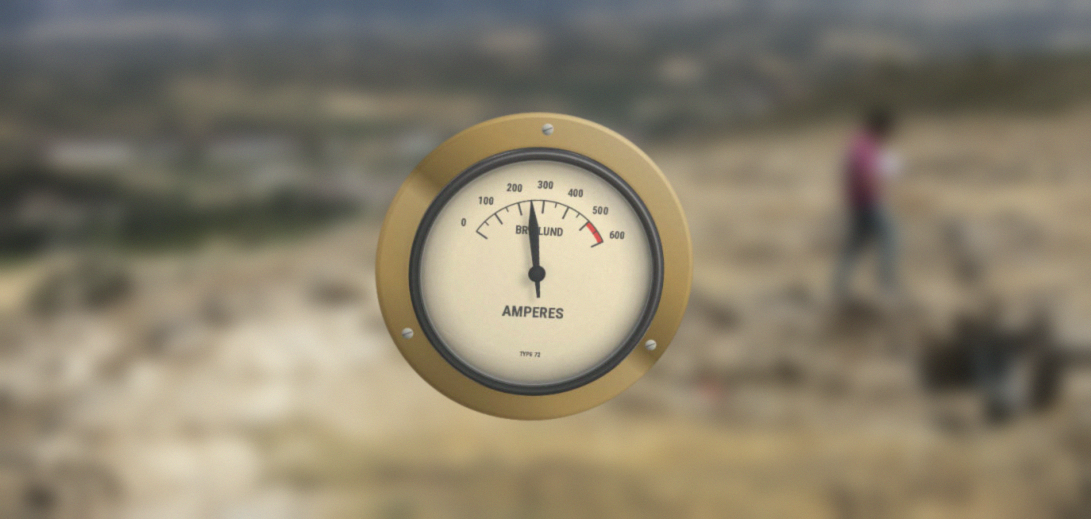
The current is 250 A
